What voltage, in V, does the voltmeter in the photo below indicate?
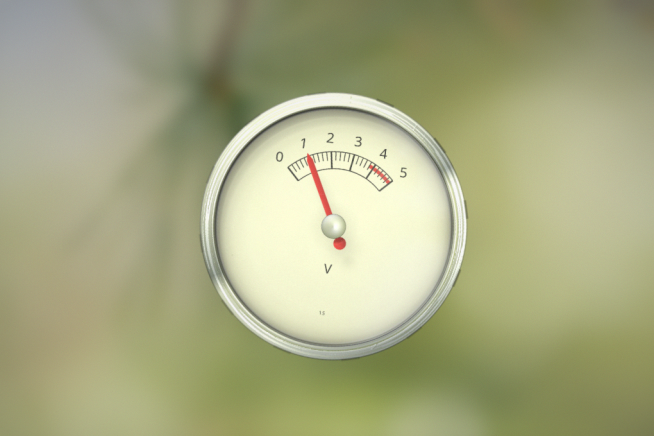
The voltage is 1 V
